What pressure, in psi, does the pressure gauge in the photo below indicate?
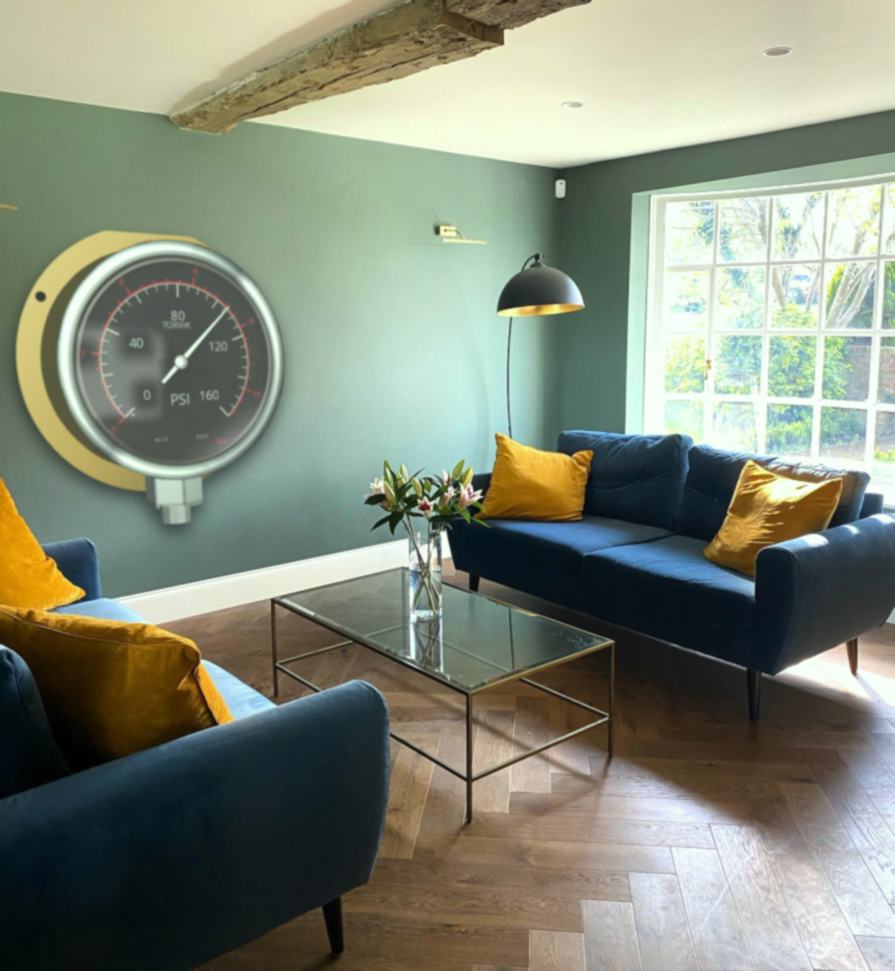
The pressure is 105 psi
